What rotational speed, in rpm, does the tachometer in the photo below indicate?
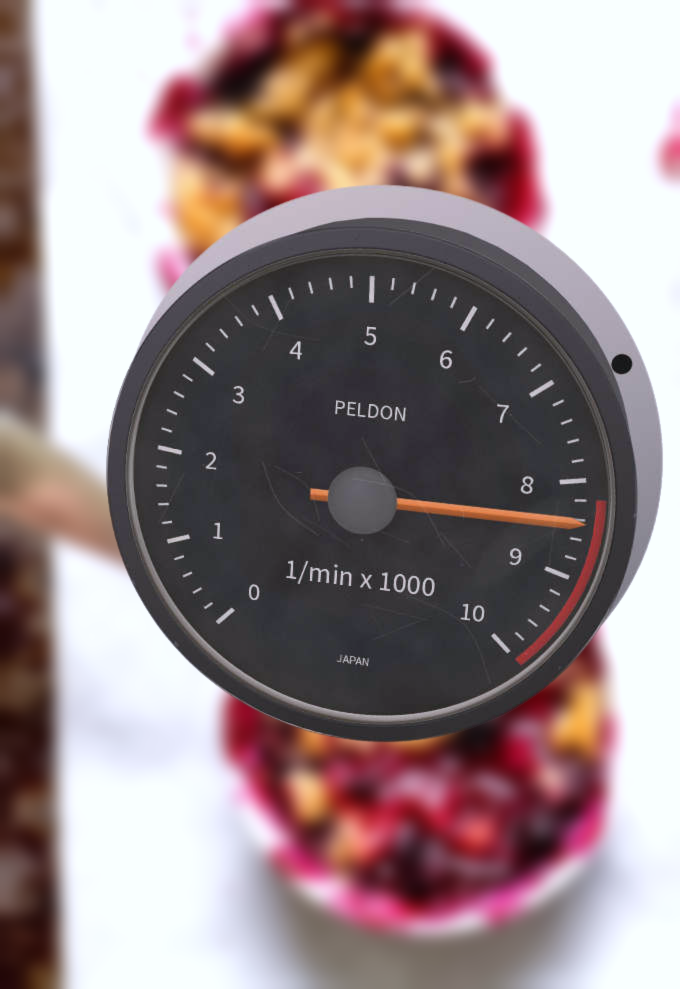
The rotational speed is 8400 rpm
